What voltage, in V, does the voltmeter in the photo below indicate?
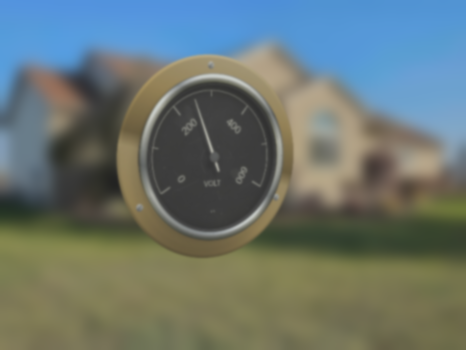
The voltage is 250 V
